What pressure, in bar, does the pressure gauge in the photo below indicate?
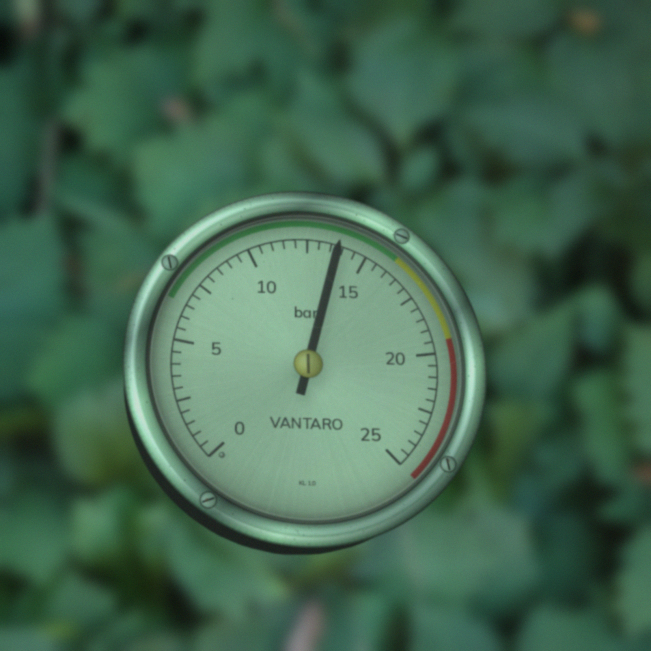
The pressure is 13.75 bar
